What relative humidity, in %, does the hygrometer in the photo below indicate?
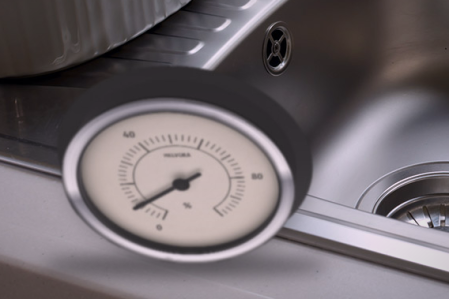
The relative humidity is 10 %
